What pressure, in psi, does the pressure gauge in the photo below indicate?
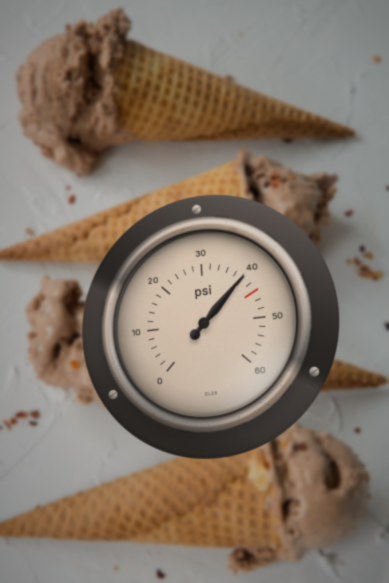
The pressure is 40 psi
